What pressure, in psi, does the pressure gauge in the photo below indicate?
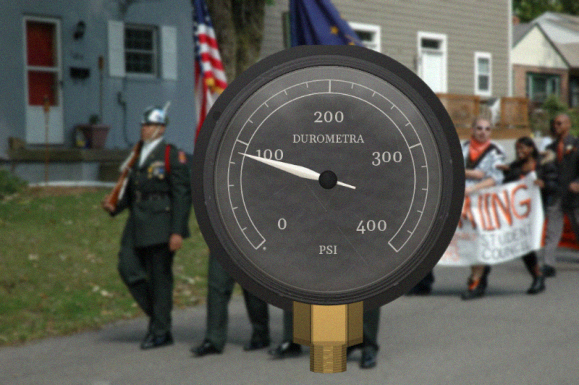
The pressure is 90 psi
